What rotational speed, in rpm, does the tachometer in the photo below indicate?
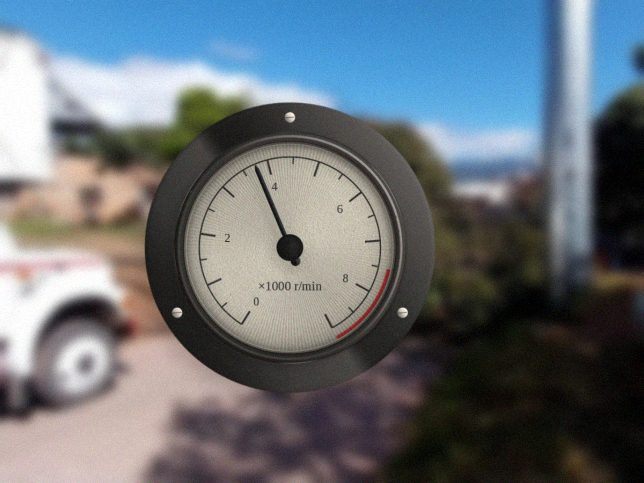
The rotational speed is 3750 rpm
